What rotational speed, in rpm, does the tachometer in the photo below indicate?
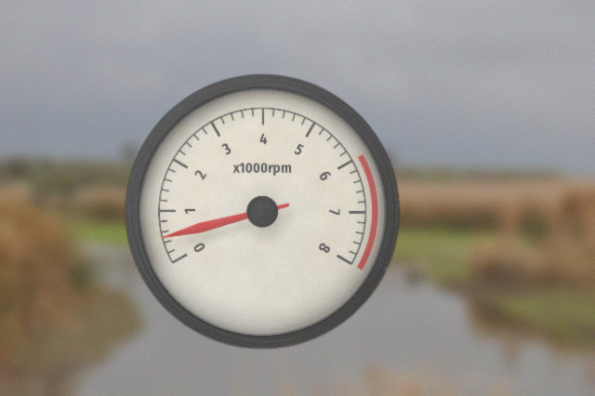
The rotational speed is 500 rpm
